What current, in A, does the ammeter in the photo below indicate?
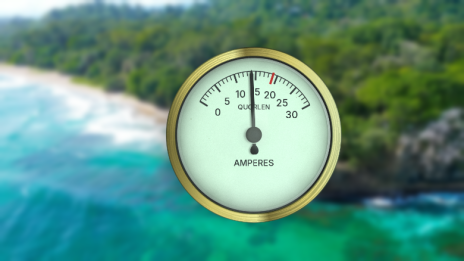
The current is 14 A
